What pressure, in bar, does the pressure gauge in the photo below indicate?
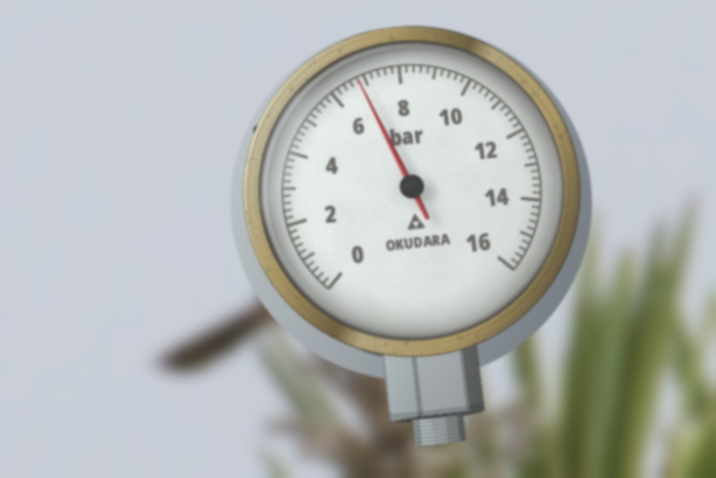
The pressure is 6.8 bar
